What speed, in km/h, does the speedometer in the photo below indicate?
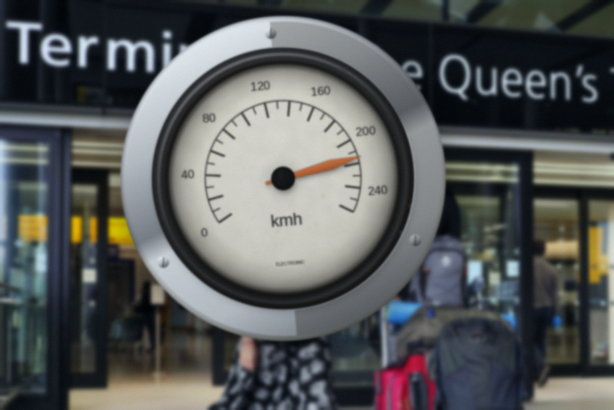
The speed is 215 km/h
